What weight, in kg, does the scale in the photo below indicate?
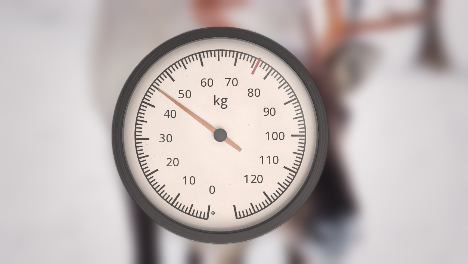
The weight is 45 kg
